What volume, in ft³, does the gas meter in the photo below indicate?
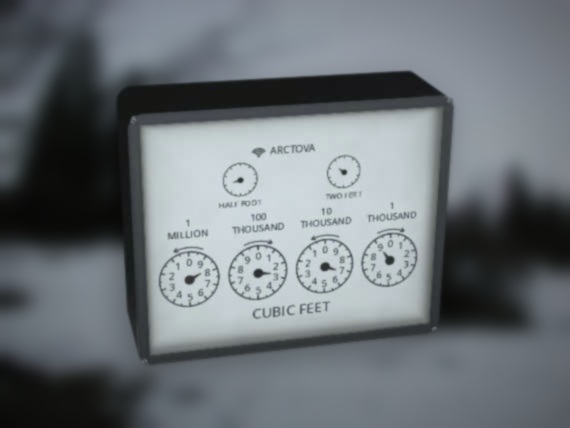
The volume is 826900 ft³
